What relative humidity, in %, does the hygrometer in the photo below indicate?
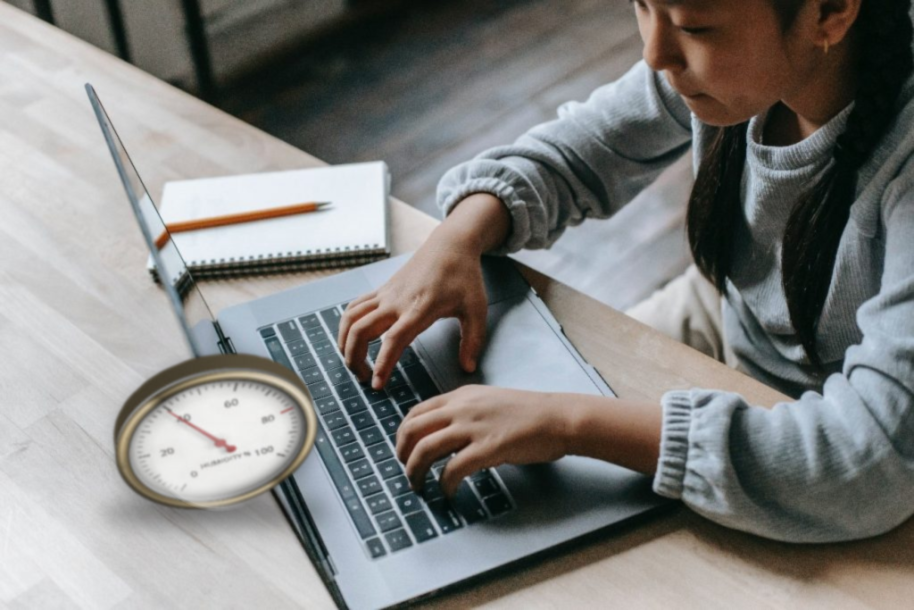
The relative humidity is 40 %
